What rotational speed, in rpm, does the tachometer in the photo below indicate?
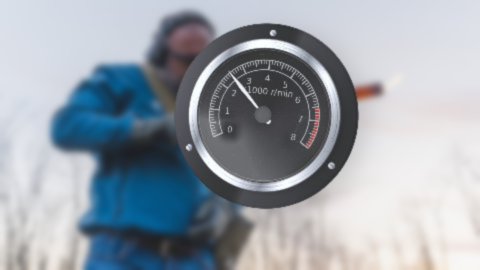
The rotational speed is 2500 rpm
